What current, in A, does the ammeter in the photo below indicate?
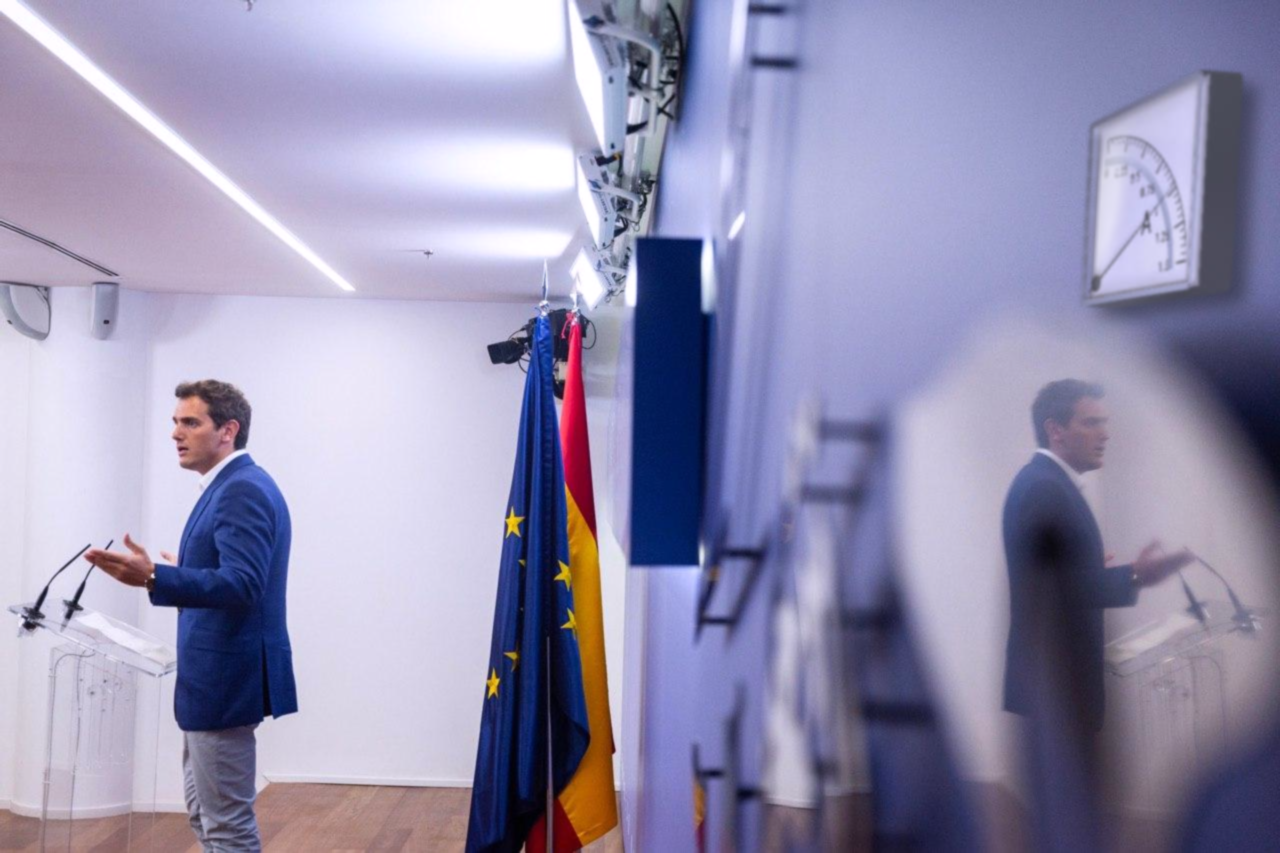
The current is 1 A
